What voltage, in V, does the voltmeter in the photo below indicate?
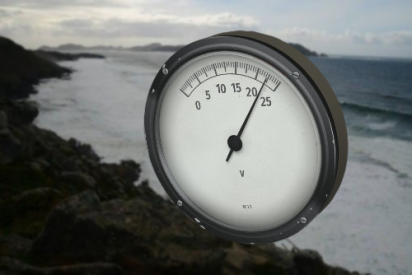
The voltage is 22.5 V
